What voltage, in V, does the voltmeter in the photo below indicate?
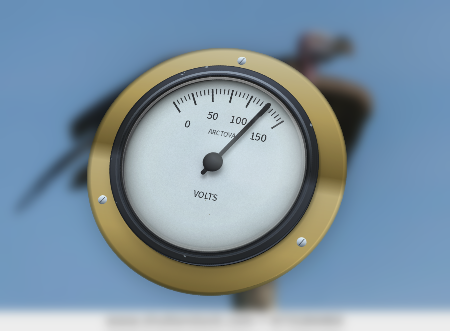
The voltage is 125 V
